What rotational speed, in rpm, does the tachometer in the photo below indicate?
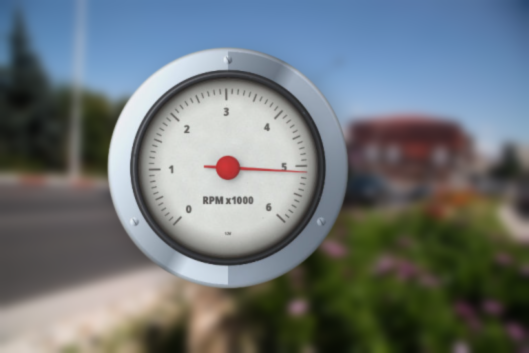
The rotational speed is 5100 rpm
